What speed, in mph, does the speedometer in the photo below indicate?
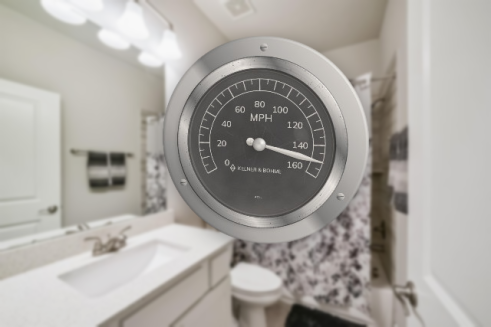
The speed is 150 mph
